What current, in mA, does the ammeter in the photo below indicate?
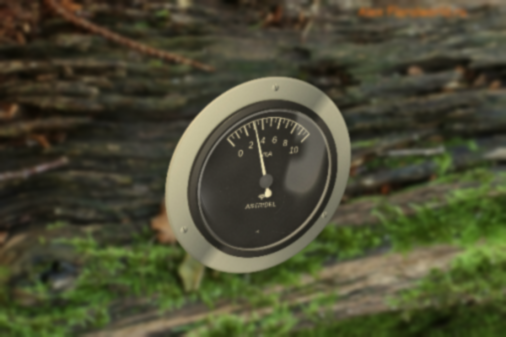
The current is 3 mA
